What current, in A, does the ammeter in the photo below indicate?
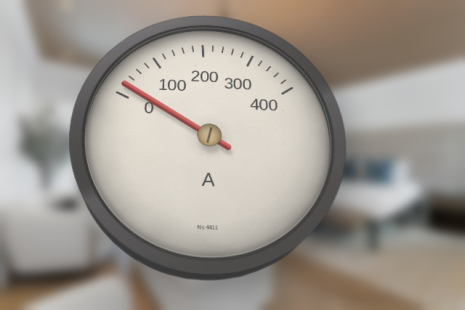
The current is 20 A
